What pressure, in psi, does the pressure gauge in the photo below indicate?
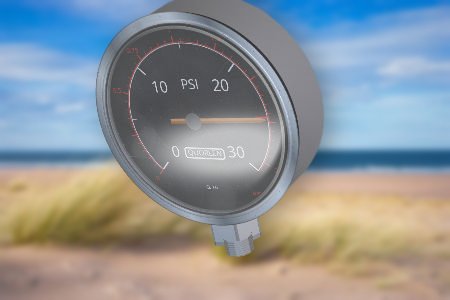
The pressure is 25 psi
